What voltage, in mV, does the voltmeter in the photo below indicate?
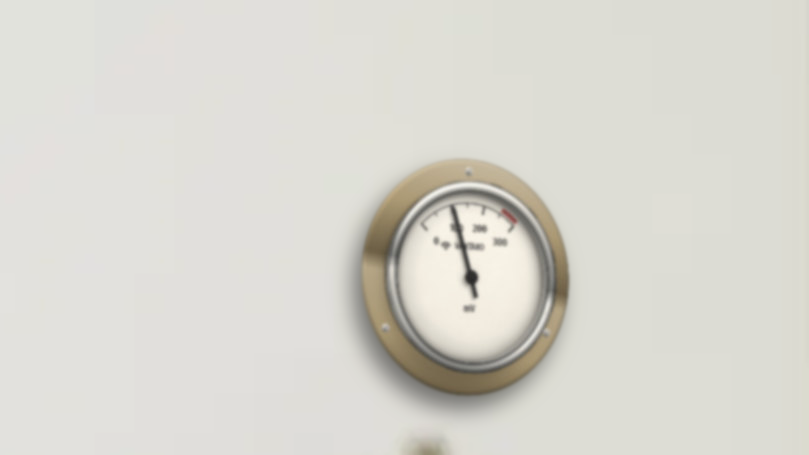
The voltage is 100 mV
